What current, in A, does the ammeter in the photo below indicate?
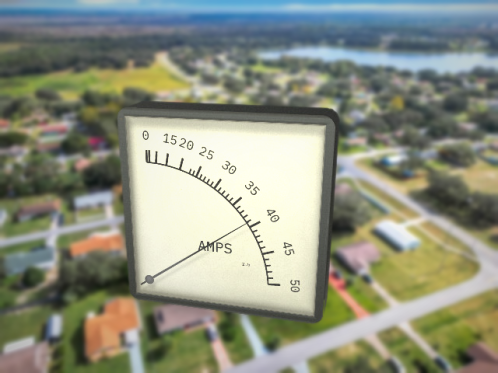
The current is 39 A
